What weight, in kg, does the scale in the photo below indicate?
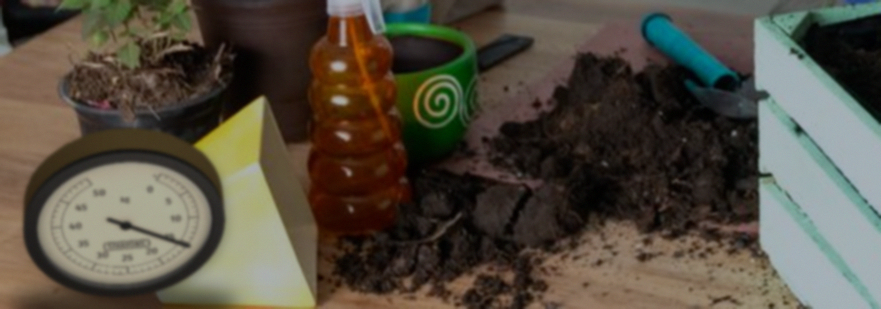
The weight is 15 kg
